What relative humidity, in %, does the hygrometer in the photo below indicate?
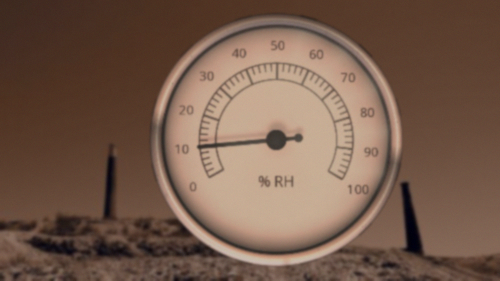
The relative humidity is 10 %
